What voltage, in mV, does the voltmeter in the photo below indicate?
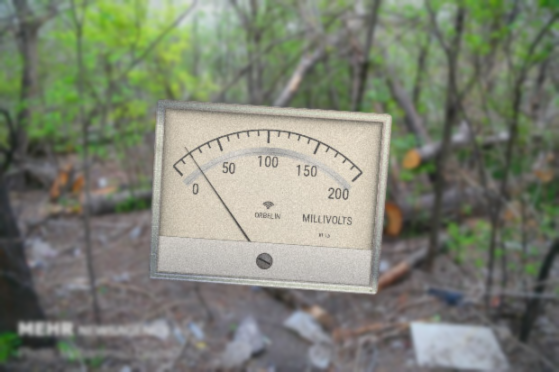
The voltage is 20 mV
